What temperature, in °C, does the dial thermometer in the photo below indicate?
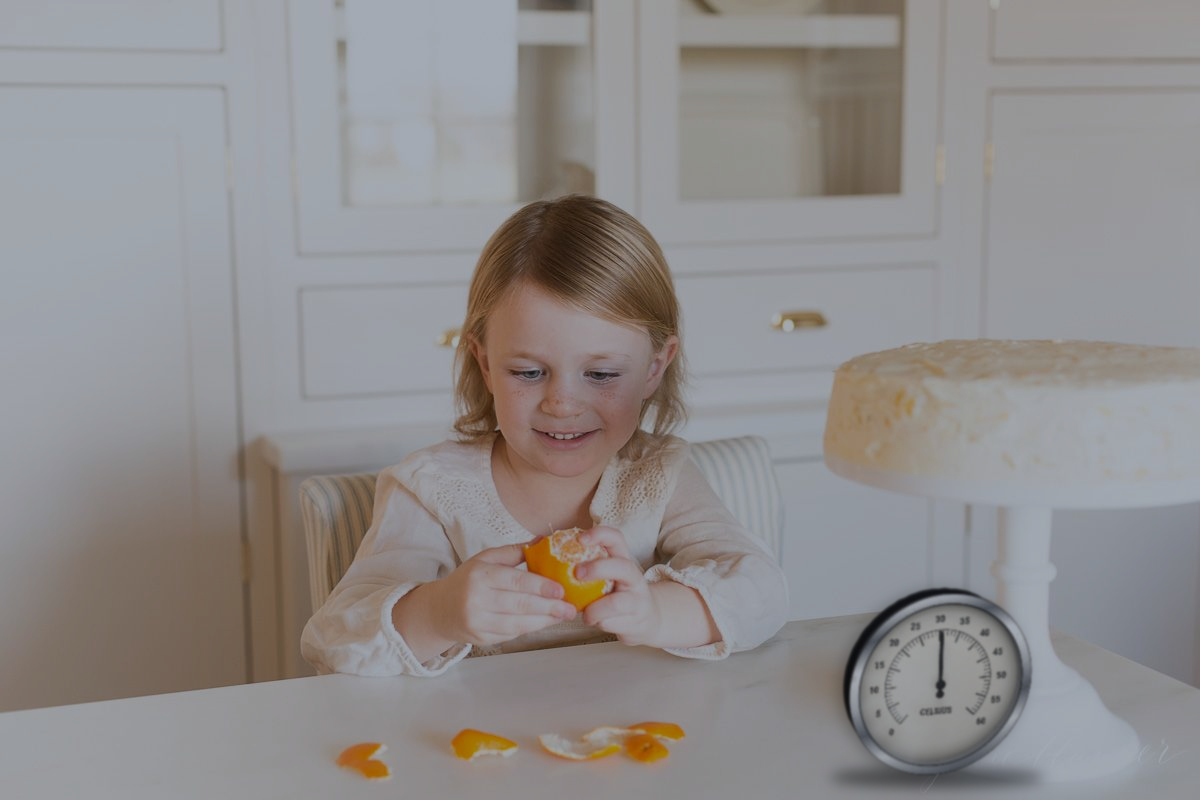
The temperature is 30 °C
